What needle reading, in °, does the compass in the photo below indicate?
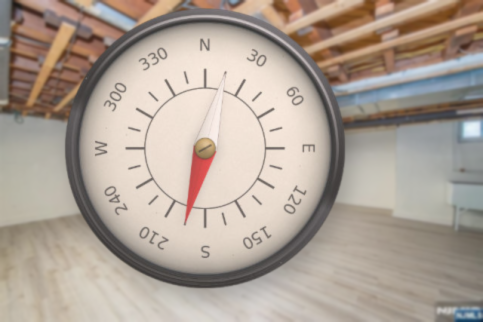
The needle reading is 195 °
